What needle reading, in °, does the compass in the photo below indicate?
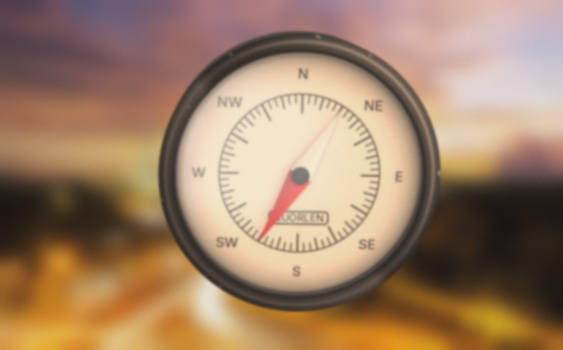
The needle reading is 210 °
